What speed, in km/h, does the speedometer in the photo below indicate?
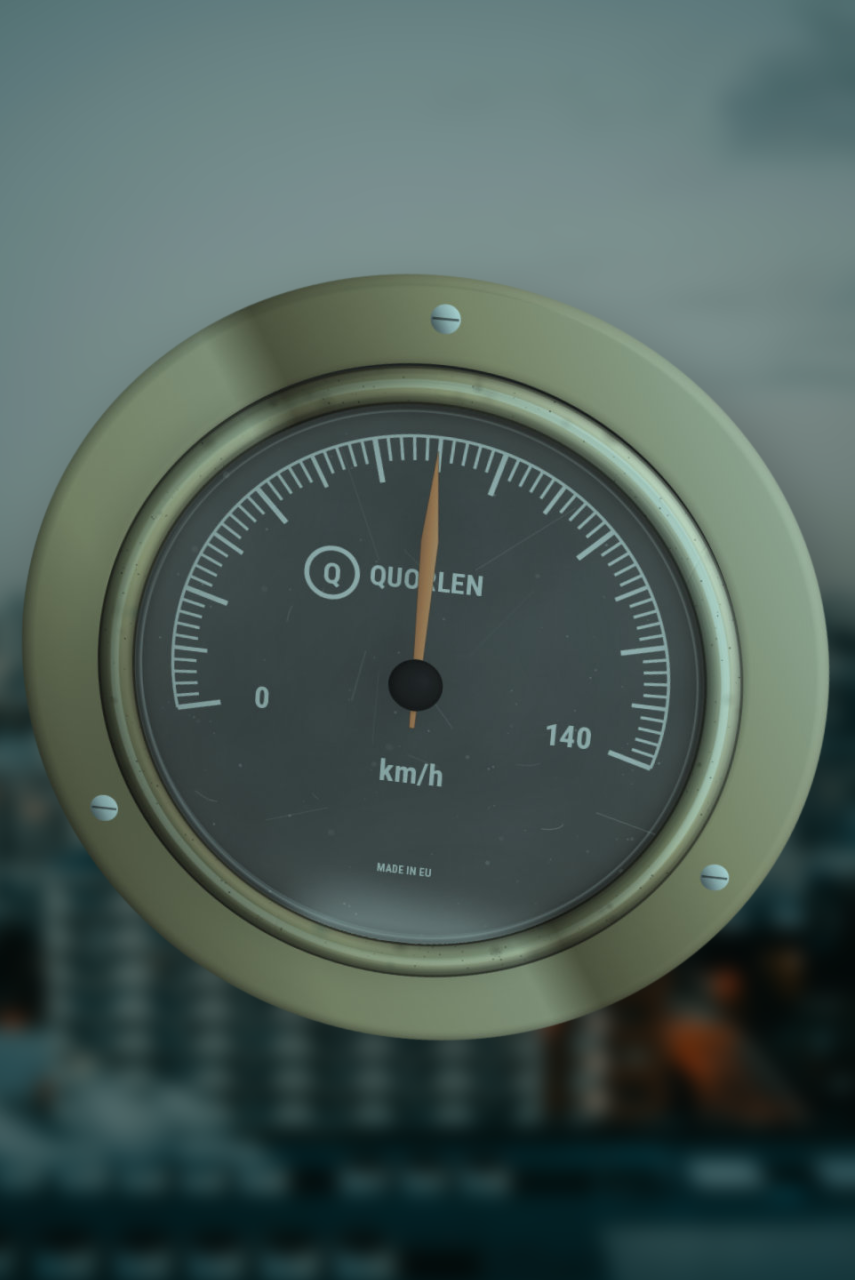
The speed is 70 km/h
